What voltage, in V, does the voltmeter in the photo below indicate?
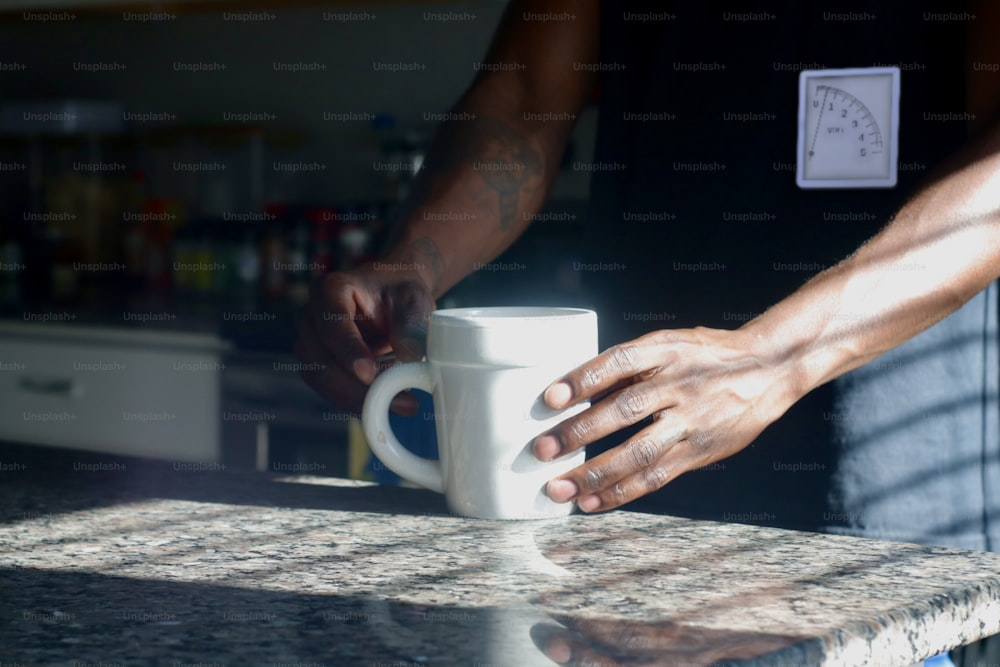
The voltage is 0.5 V
